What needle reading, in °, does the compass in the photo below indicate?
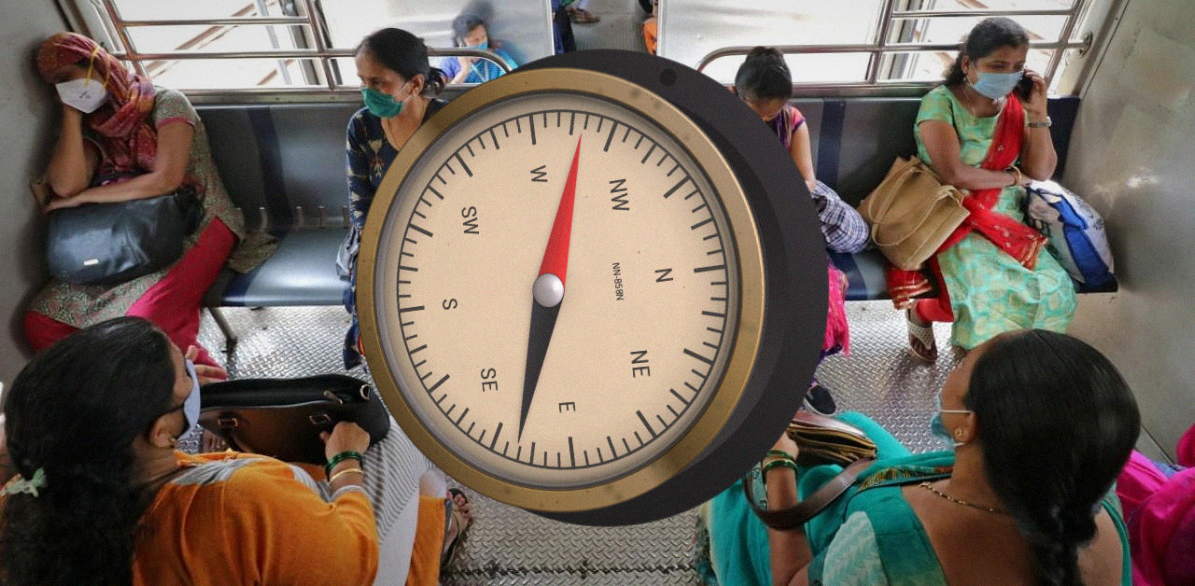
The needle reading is 290 °
